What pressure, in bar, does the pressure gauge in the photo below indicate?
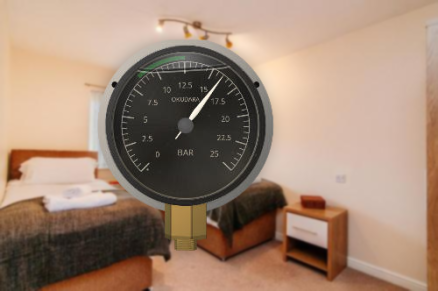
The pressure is 16 bar
